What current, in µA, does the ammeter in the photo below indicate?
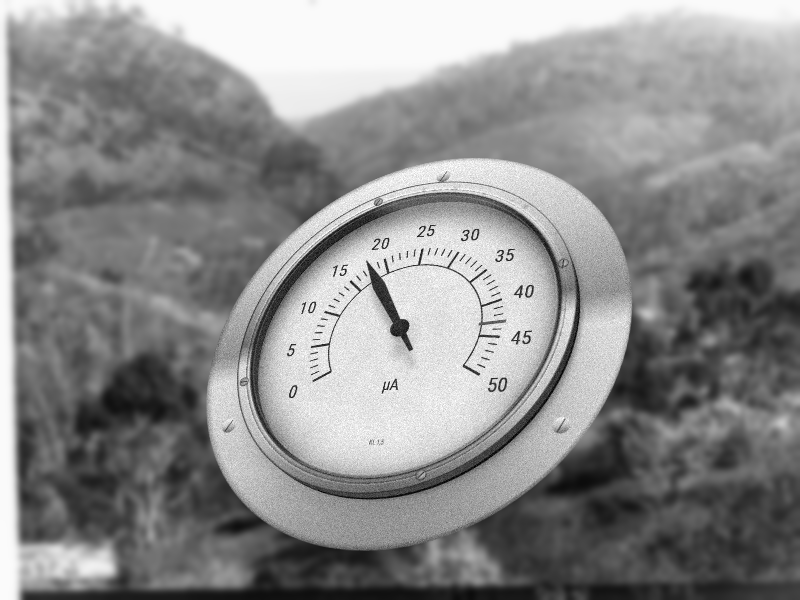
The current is 18 µA
